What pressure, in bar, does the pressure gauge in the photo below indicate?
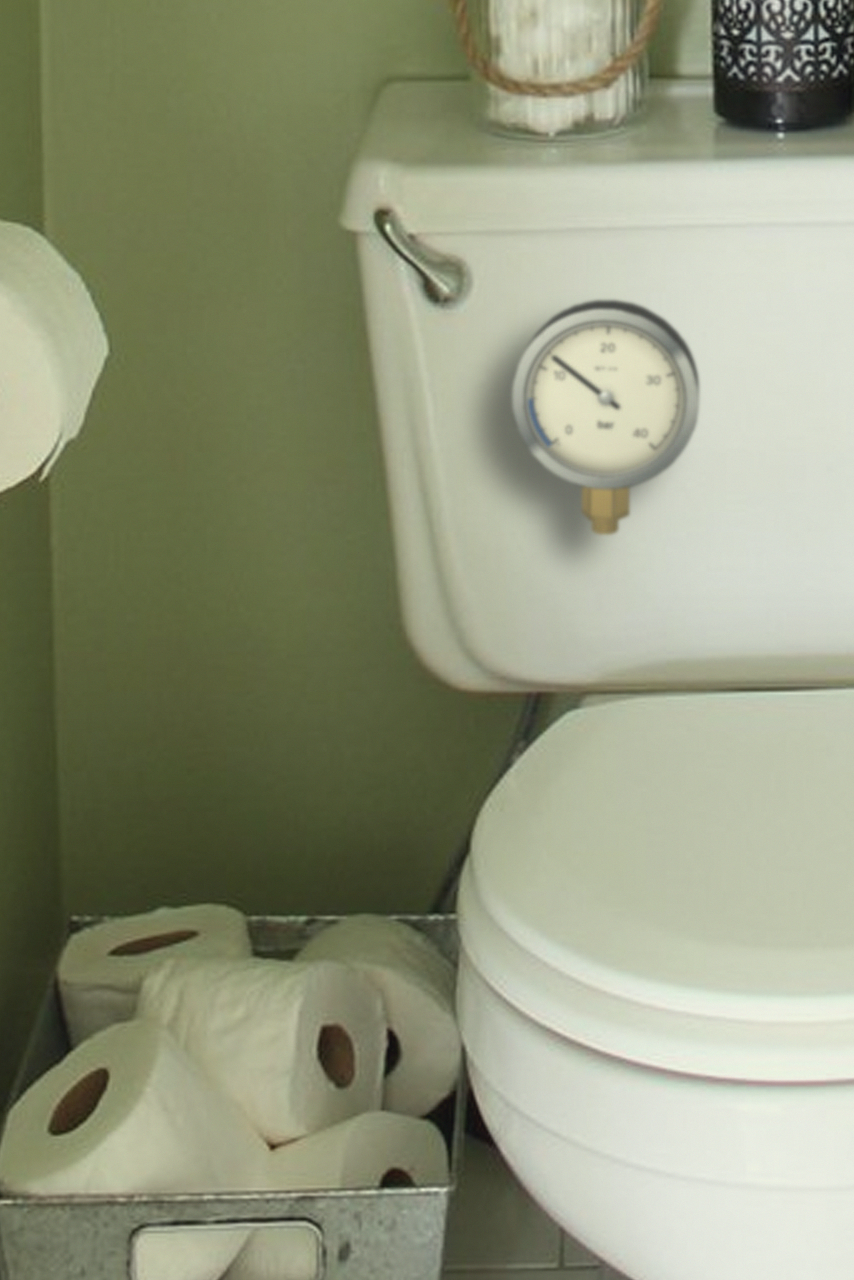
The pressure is 12 bar
